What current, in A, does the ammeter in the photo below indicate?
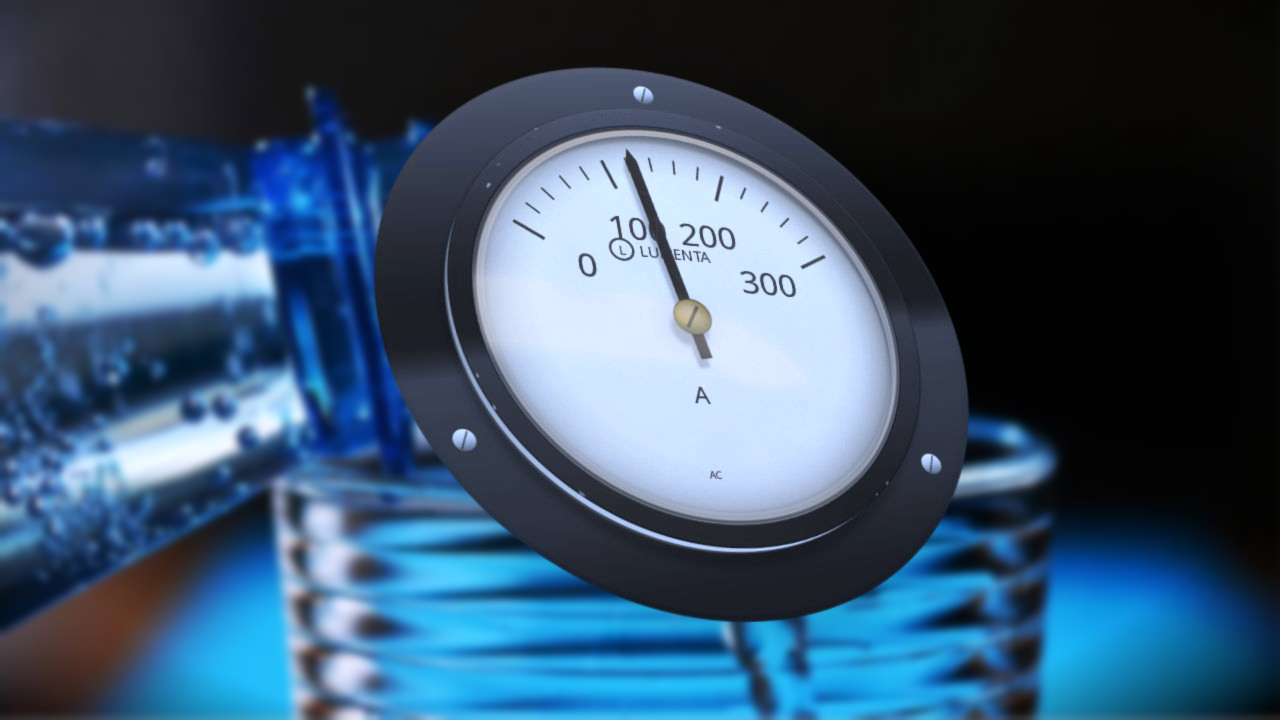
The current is 120 A
